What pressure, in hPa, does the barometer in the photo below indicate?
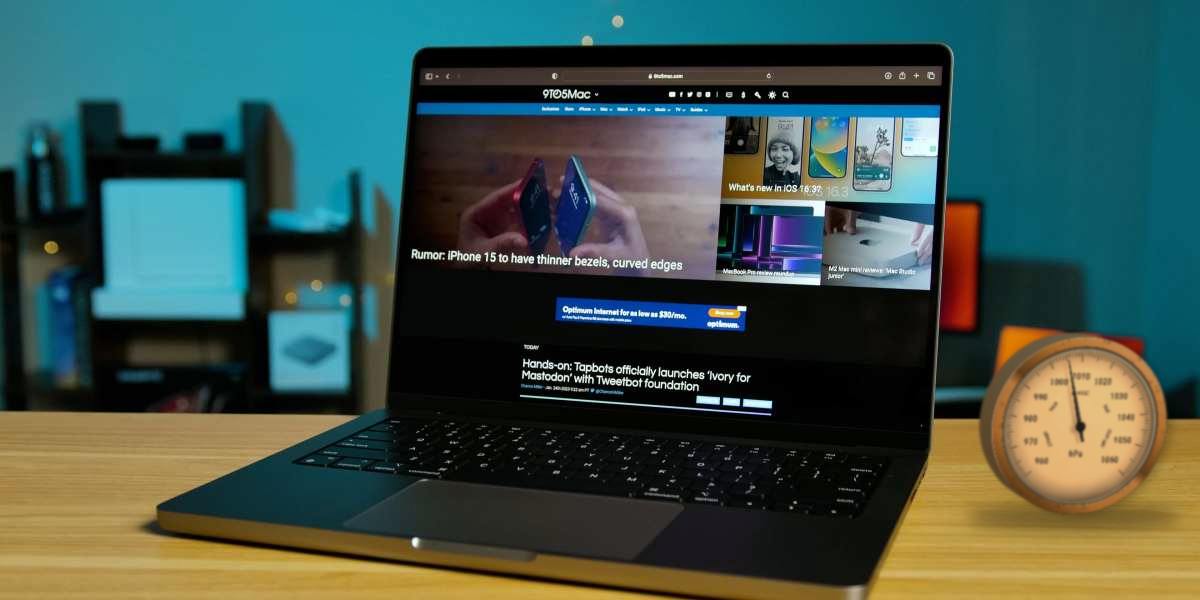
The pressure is 1005 hPa
